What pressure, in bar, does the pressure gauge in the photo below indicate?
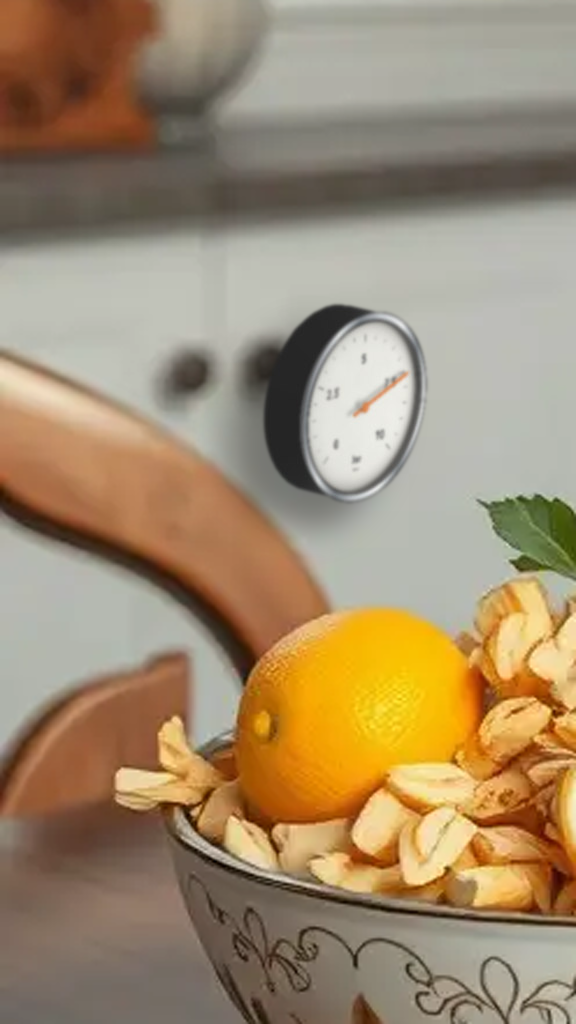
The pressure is 7.5 bar
